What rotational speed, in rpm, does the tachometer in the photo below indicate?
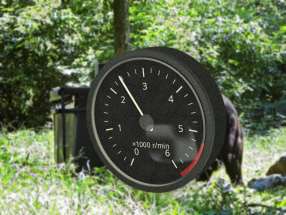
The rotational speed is 2400 rpm
